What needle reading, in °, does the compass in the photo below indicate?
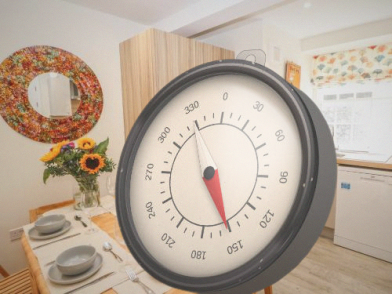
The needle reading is 150 °
